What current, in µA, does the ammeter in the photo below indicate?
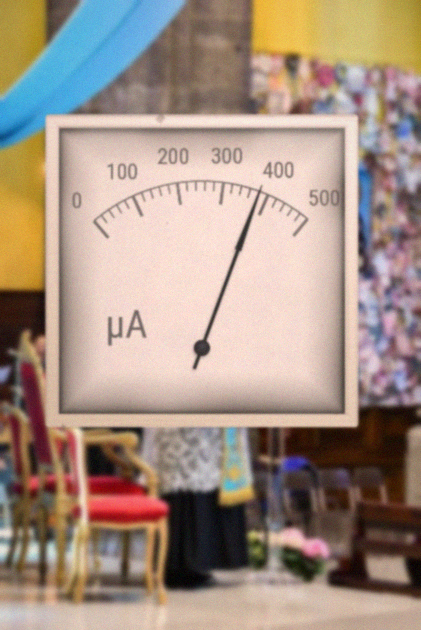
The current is 380 µA
